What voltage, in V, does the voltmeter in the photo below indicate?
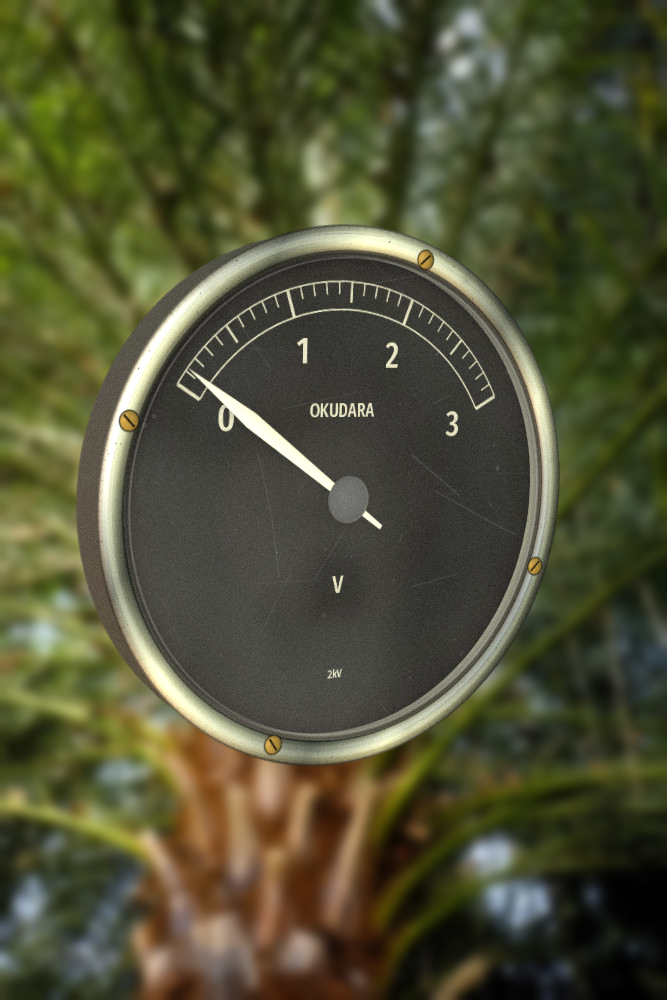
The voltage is 0.1 V
